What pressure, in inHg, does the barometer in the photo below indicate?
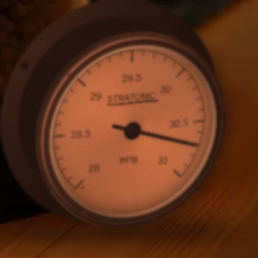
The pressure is 30.7 inHg
